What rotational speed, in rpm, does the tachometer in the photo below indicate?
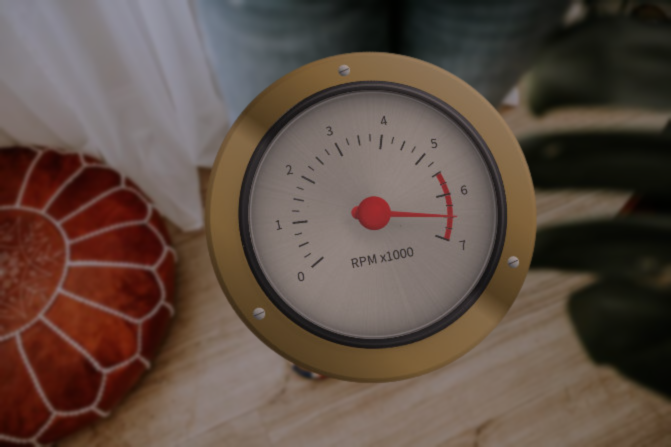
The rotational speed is 6500 rpm
